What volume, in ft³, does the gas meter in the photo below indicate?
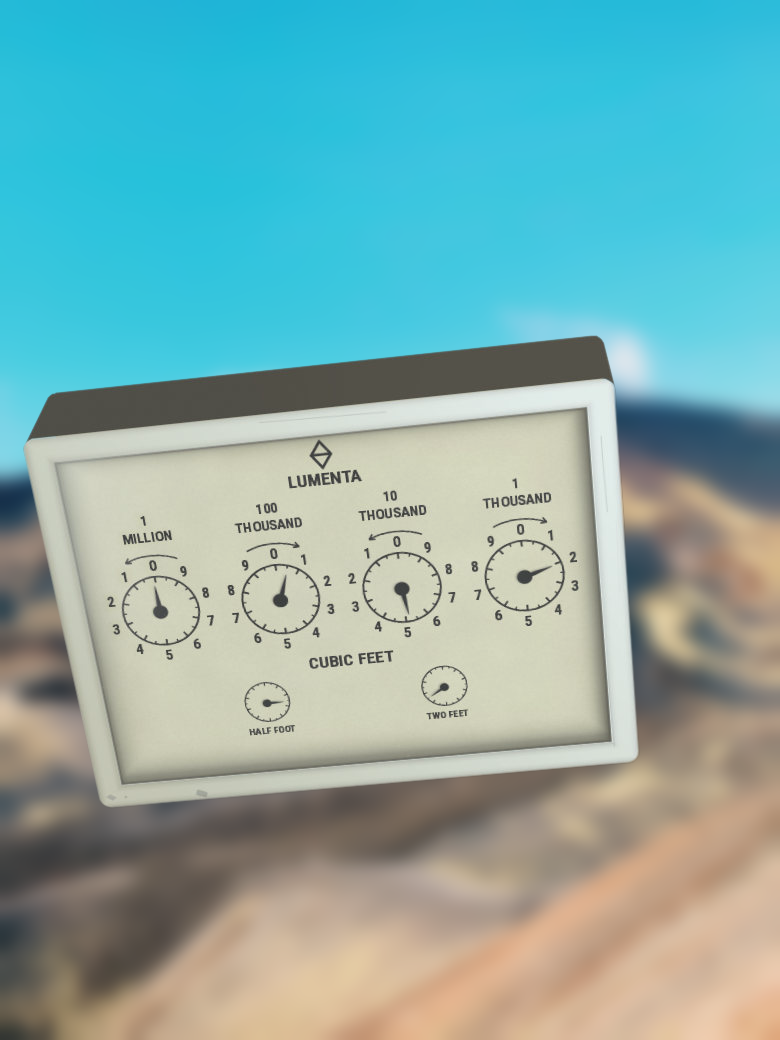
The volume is 5200 ft³
